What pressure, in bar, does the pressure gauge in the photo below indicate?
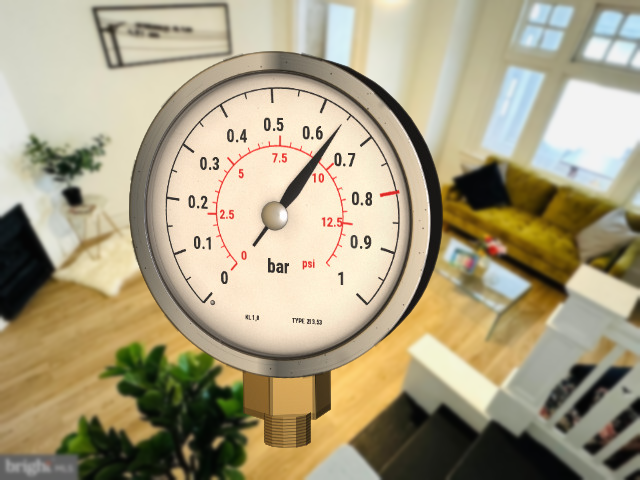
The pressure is 0.65 bar
